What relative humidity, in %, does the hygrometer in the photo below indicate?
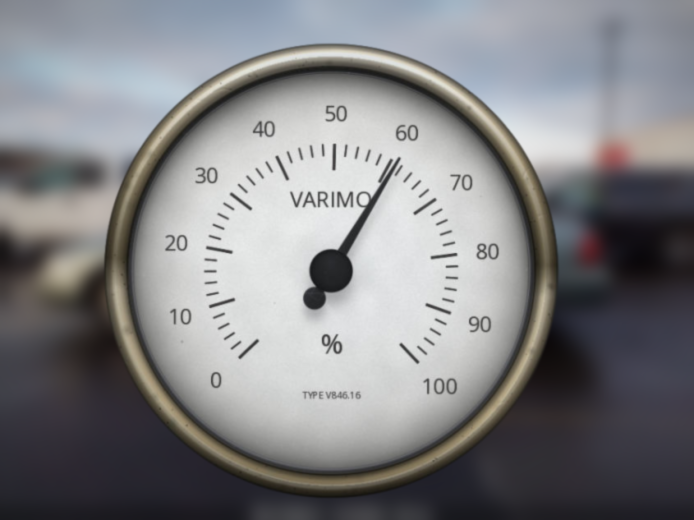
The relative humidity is 61 %
